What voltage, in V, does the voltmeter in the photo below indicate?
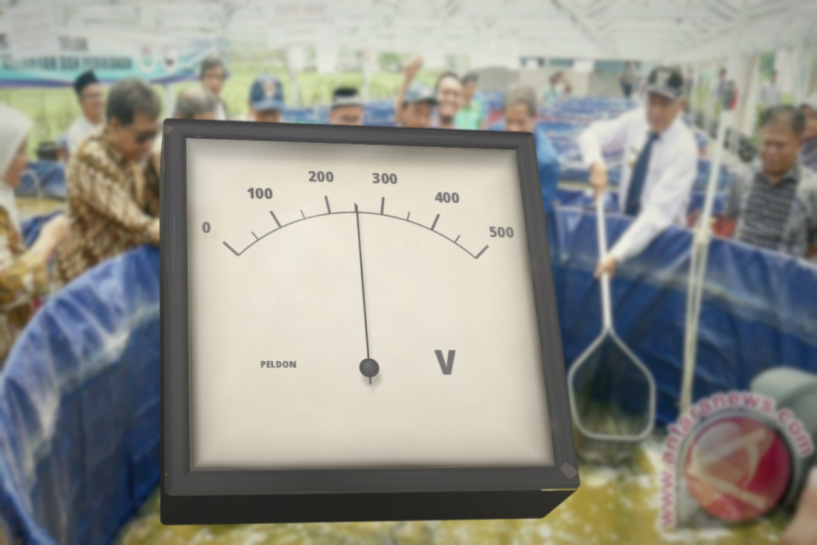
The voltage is 250 V
